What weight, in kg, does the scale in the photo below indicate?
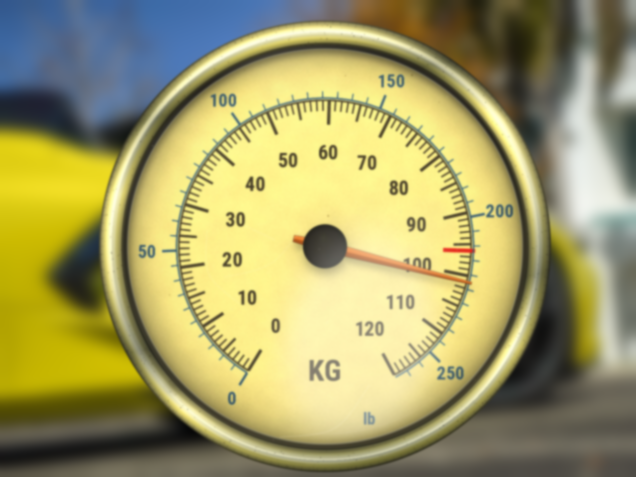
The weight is 101 kg
